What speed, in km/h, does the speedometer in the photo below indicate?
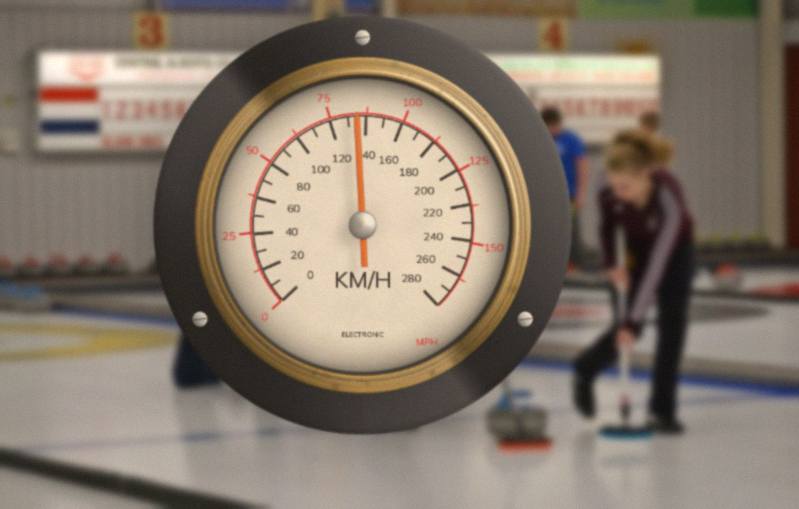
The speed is 135 km/h
